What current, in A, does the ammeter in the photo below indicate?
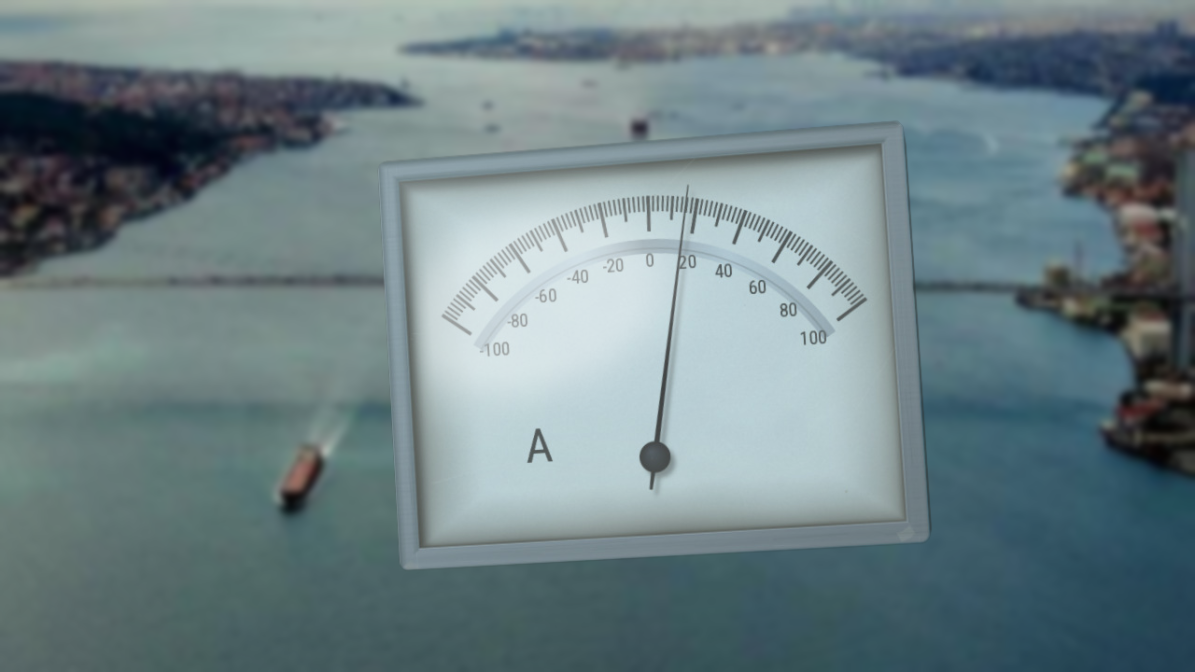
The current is 16 A
